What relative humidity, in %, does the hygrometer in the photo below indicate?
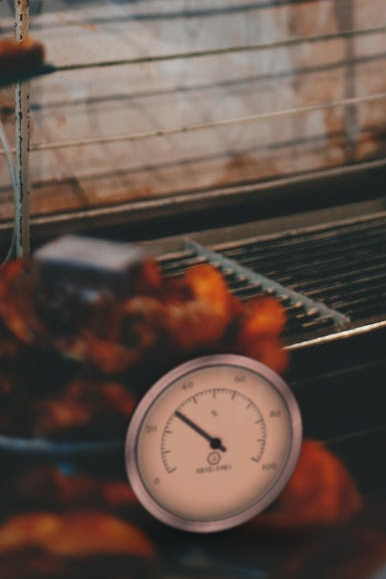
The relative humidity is 30 %
